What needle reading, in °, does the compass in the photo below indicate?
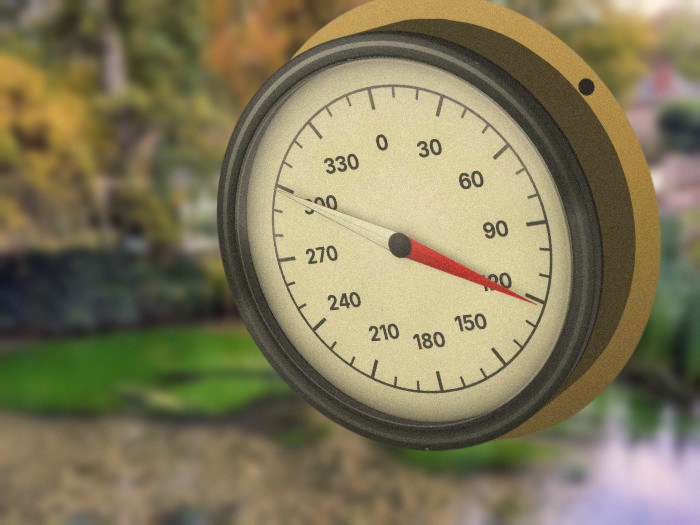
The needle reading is 120 °
